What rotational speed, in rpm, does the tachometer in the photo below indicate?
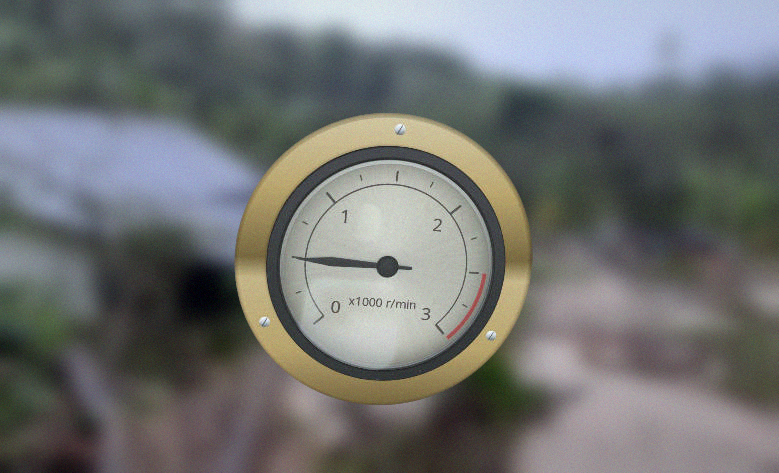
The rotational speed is 500 rpm
